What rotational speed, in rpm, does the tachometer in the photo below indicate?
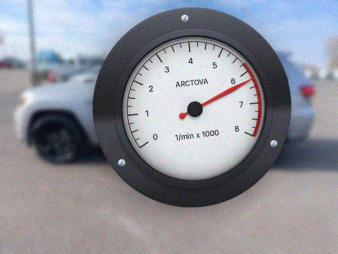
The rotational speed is 6250 rpm
